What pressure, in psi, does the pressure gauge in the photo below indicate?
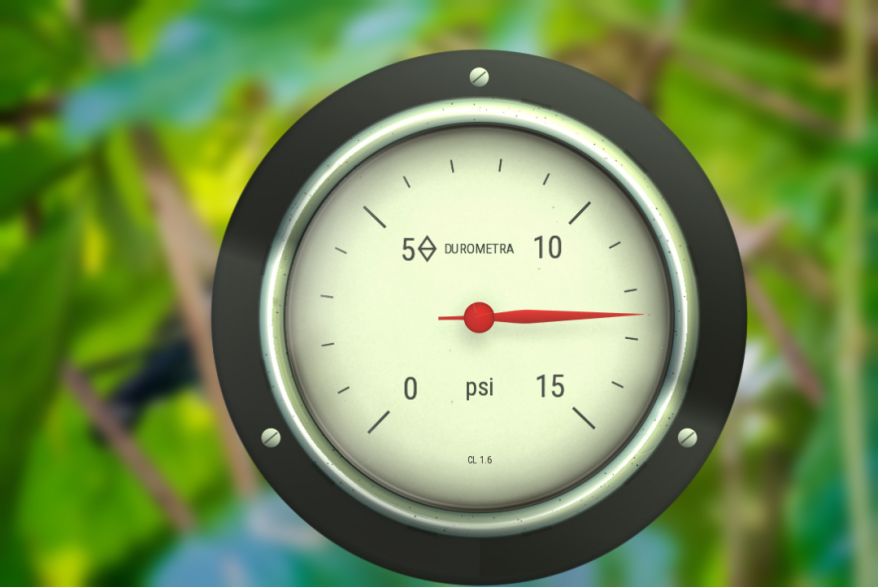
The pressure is 12.5 psi
